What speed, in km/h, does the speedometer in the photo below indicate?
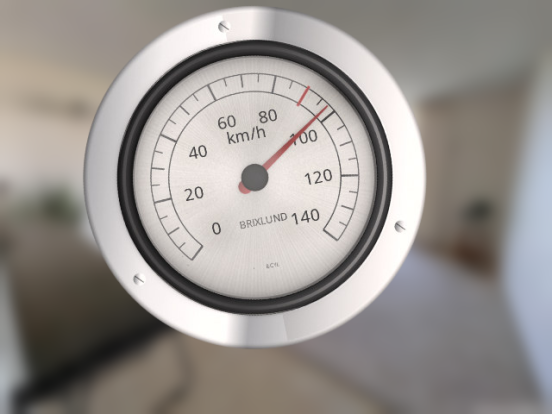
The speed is 97.5 km/h
